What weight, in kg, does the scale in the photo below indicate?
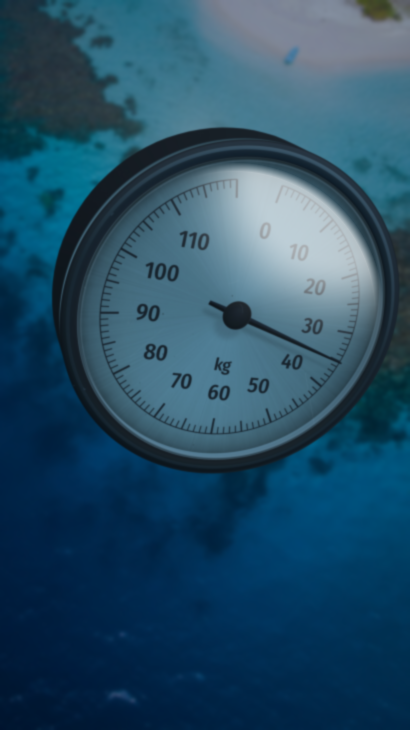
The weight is 35 kg
